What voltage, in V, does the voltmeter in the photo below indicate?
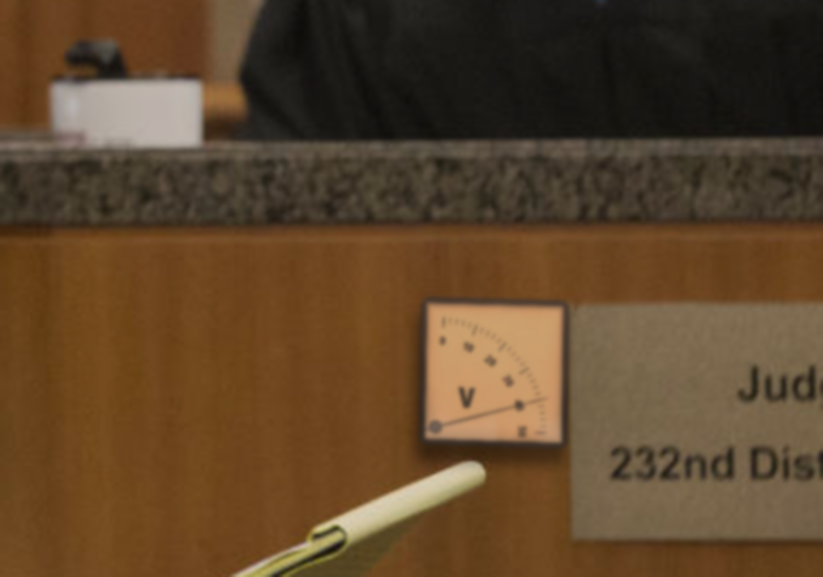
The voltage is 40 V
